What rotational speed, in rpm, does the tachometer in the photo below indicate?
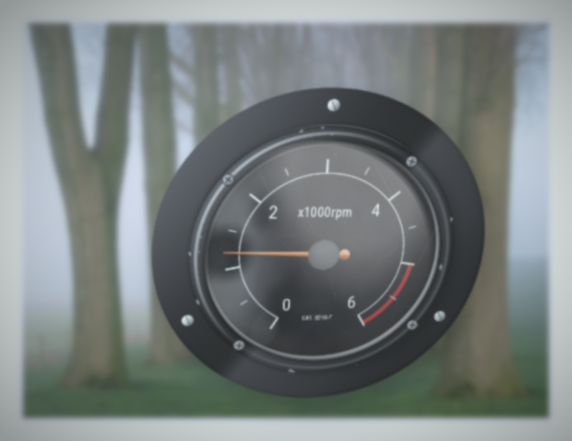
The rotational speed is 1250 rpm
